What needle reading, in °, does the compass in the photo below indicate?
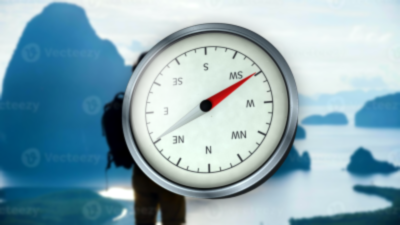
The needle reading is 240 °
